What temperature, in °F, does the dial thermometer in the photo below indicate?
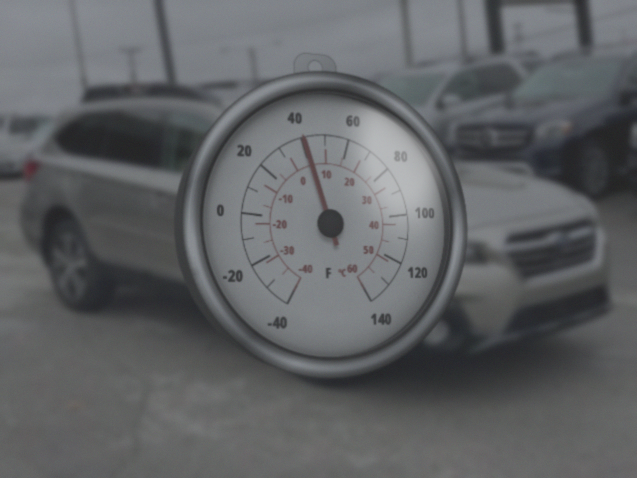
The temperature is 40 °F
